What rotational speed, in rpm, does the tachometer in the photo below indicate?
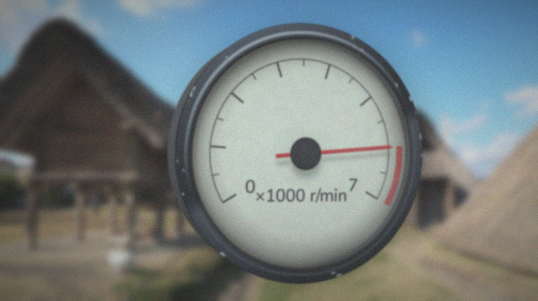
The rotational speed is 6000 rpm
